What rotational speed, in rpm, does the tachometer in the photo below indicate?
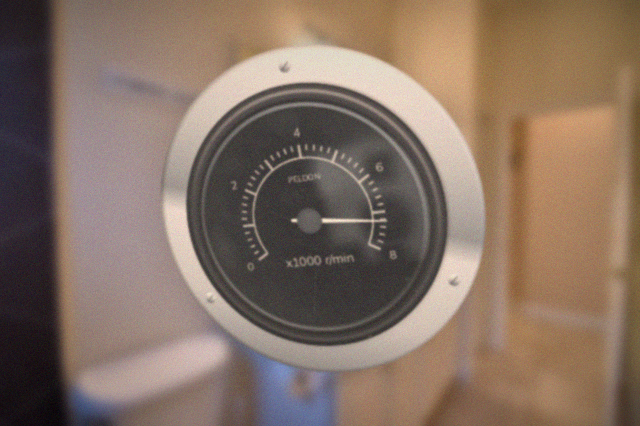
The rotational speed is 7200 rpm
